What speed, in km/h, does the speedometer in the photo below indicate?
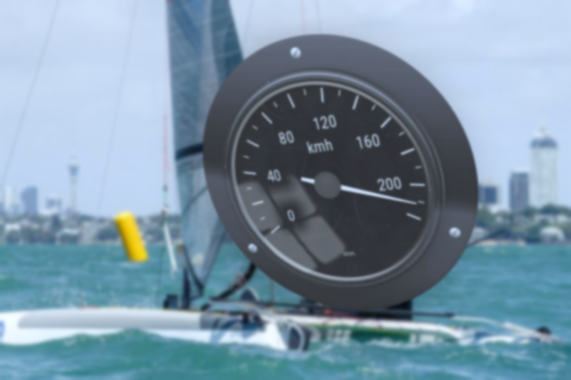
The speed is 210 km/h
